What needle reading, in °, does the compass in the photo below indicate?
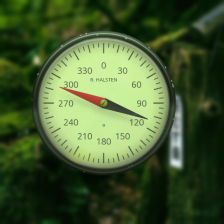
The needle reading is 290 °
